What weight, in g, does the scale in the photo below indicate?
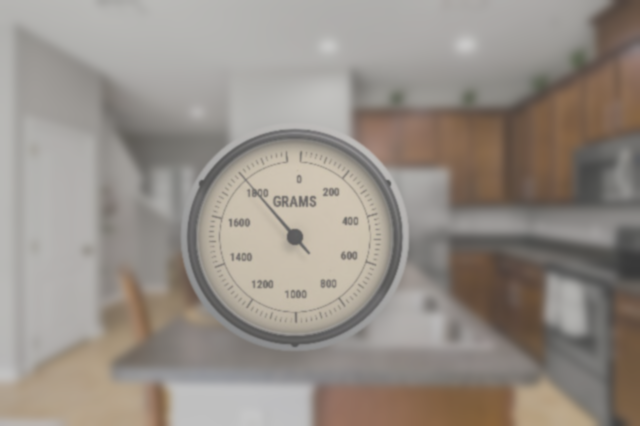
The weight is 1800 g
